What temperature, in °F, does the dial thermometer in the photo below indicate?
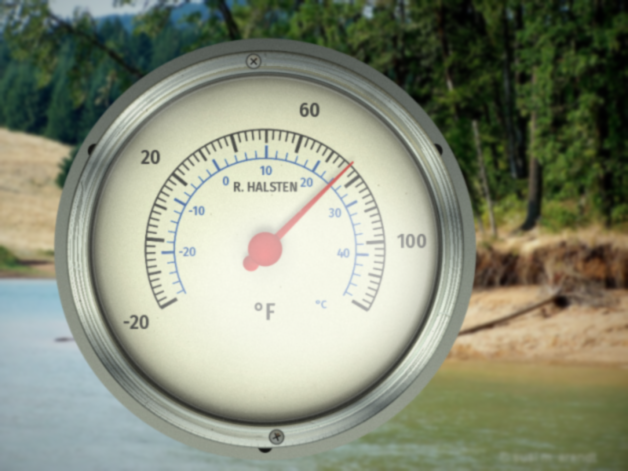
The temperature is 76 °F
